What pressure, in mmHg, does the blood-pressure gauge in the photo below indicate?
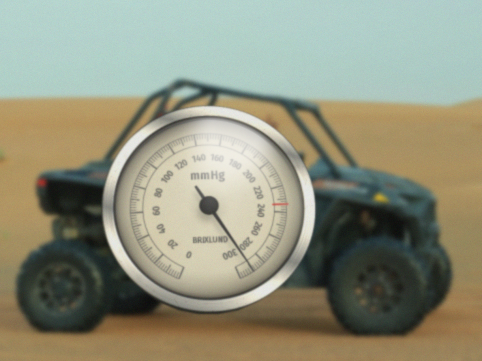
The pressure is 290 mmHg
